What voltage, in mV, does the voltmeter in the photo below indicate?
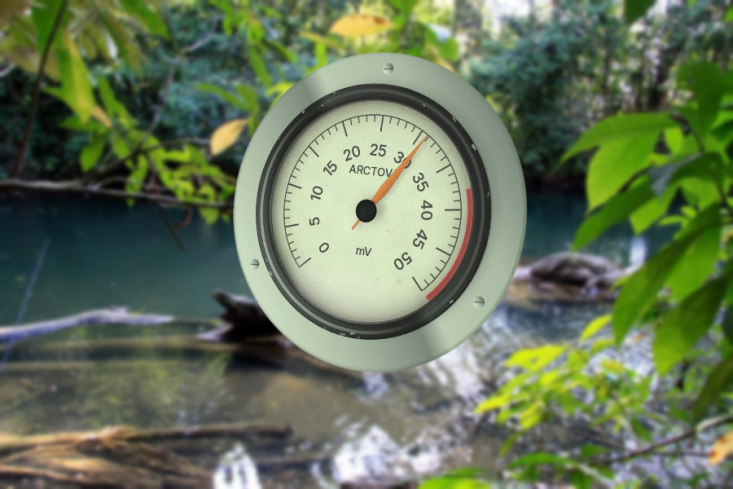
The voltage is 31 mV
